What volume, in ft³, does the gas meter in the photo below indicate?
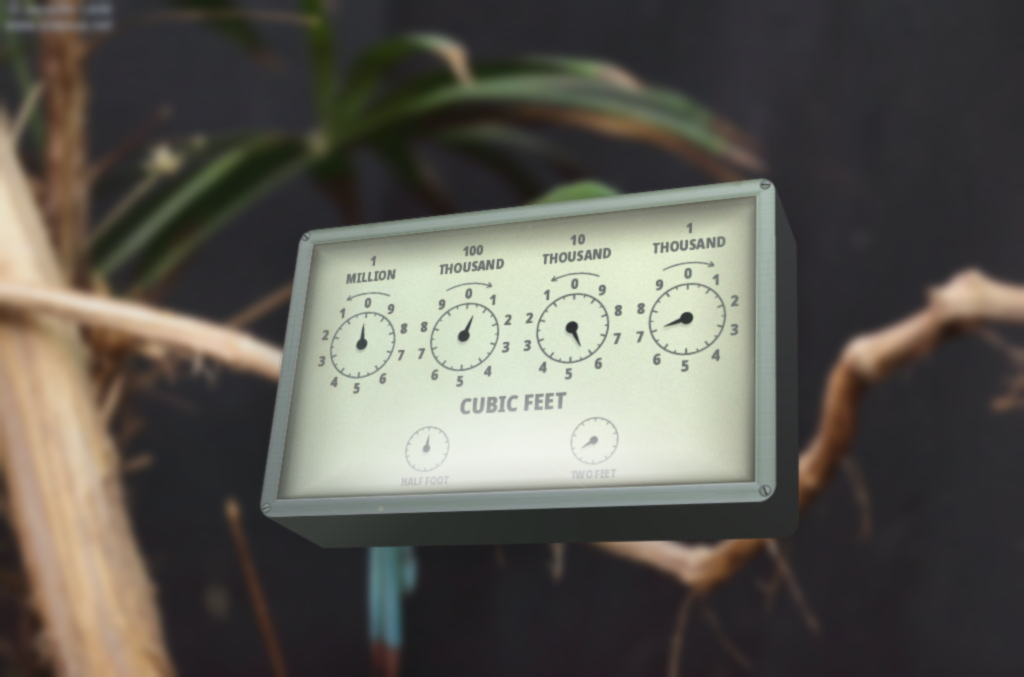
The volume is 5700 ft³
